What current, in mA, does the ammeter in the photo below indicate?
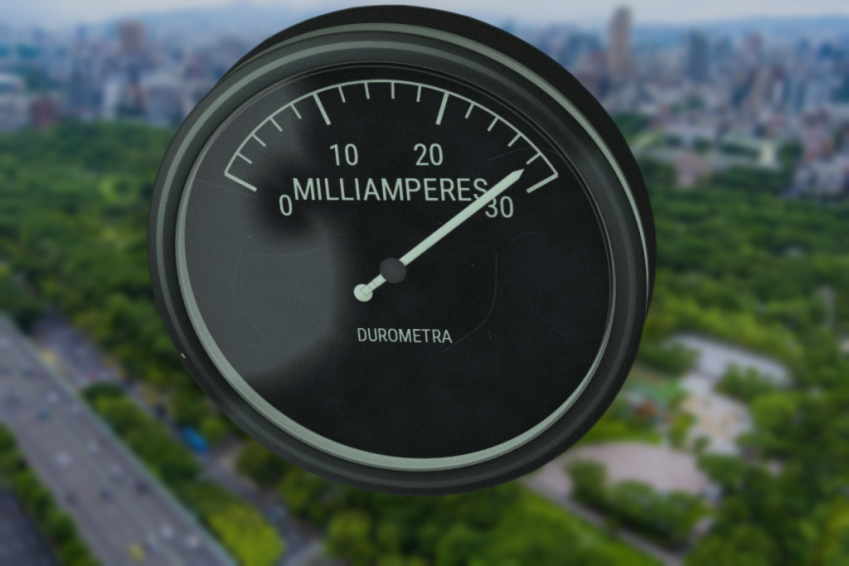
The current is 28 mA
